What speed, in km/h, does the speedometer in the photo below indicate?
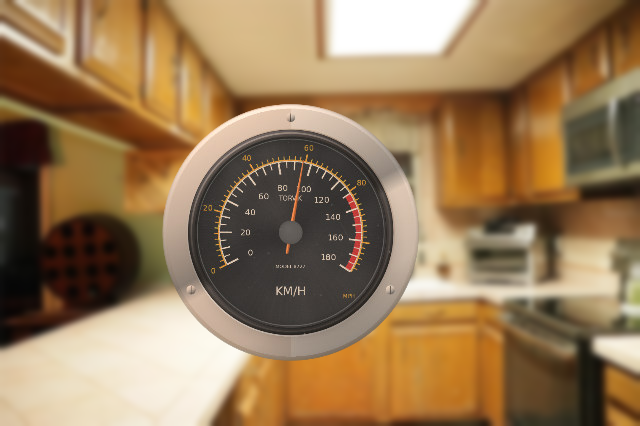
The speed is 95 km/h
